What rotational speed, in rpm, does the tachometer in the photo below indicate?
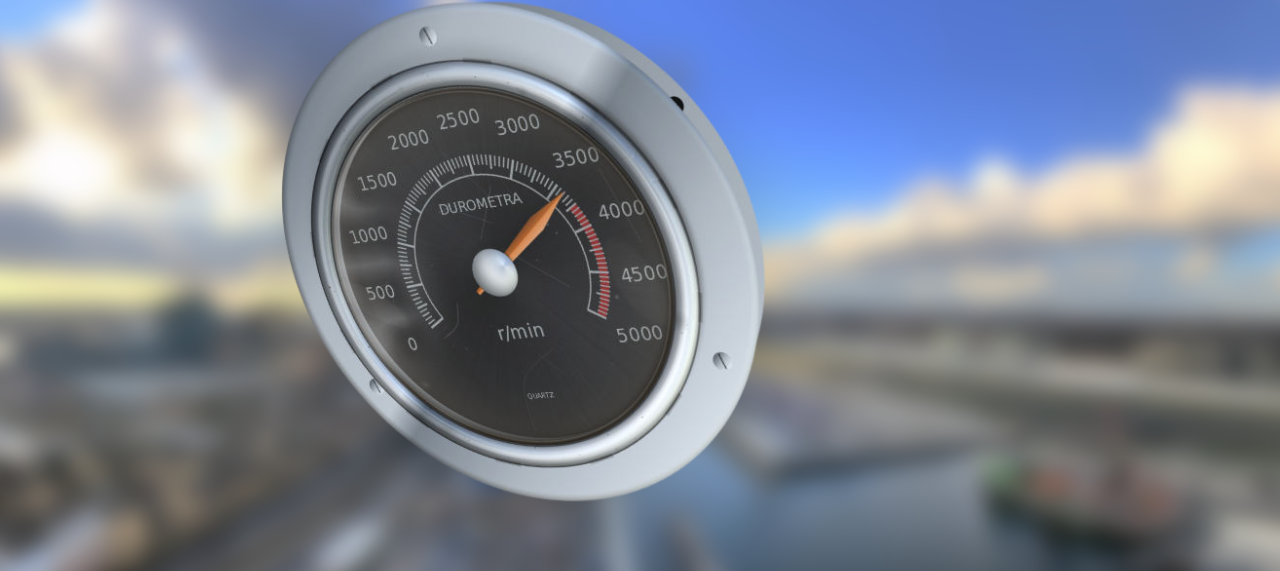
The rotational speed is 3600 rpm
